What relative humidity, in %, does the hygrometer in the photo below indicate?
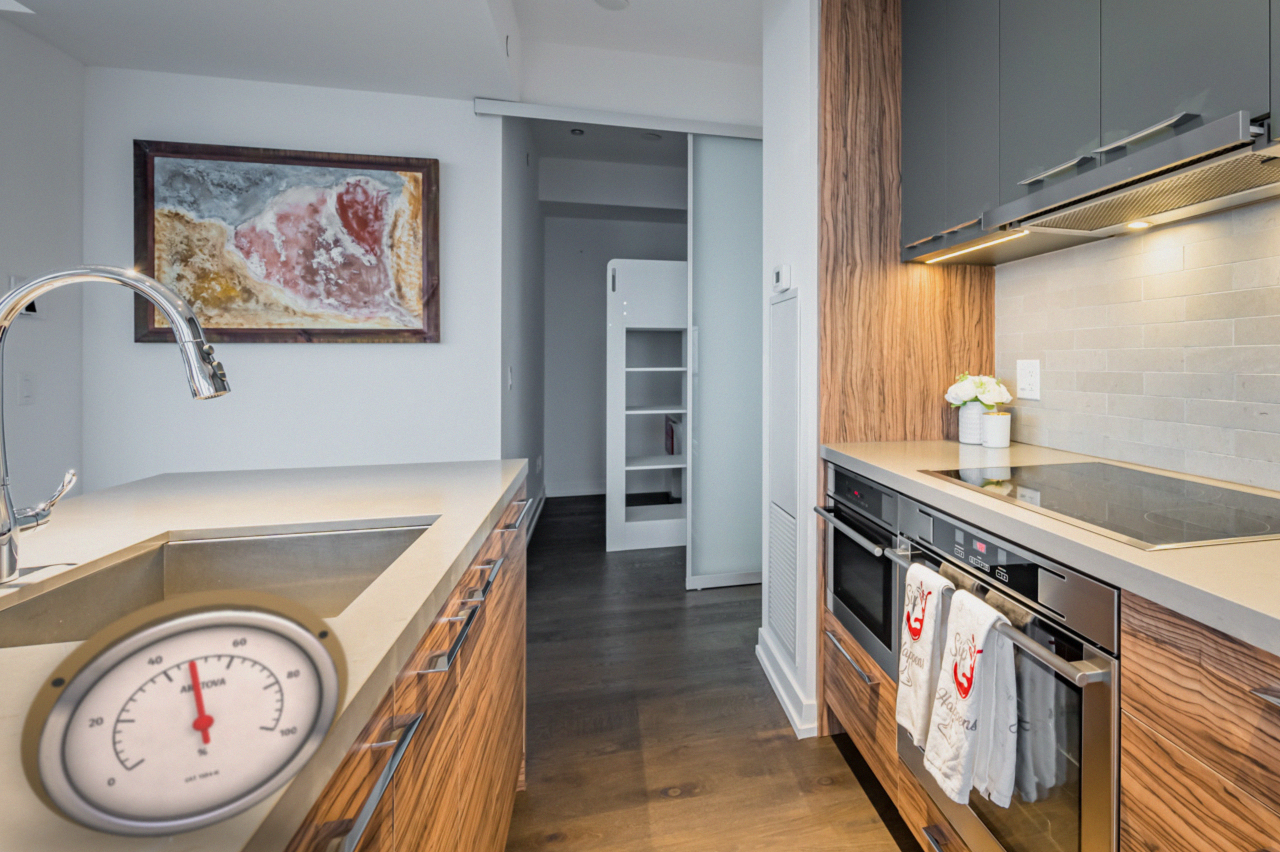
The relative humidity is 48 %
